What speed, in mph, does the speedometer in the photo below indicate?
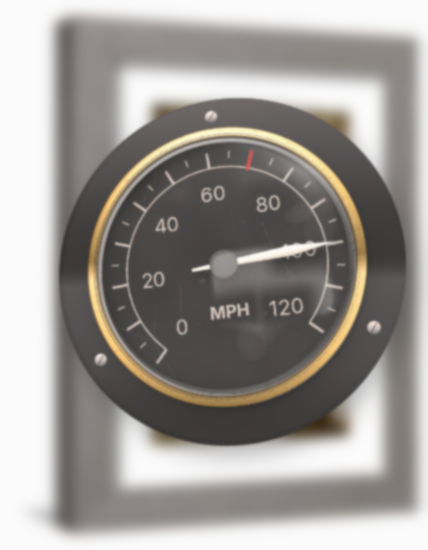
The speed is 100 mph
